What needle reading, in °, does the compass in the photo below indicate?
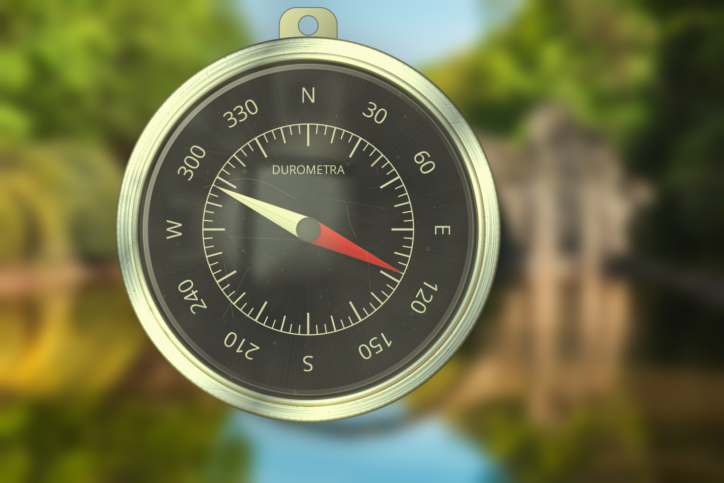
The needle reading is 115 °
